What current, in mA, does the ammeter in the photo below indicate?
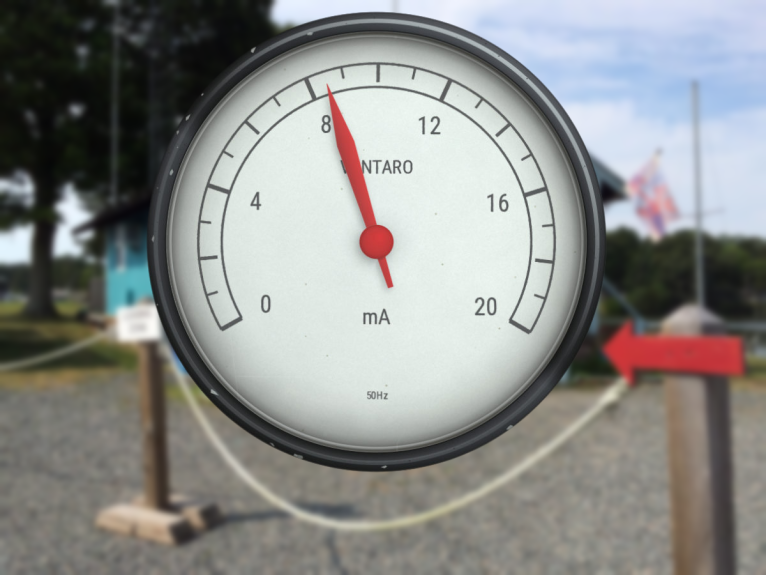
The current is 8.5 mA
